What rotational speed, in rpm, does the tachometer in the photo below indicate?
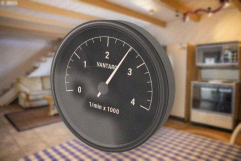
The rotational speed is 2600 rpm
